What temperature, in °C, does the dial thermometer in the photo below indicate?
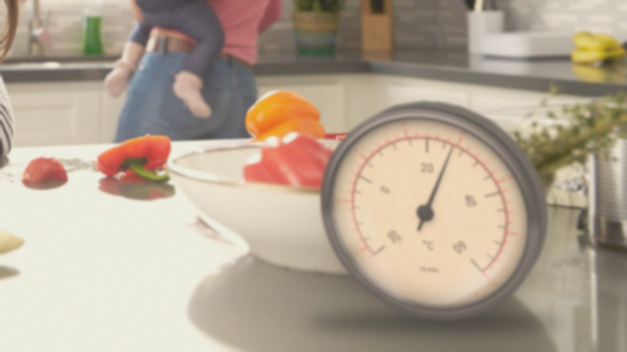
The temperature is 26 °C
